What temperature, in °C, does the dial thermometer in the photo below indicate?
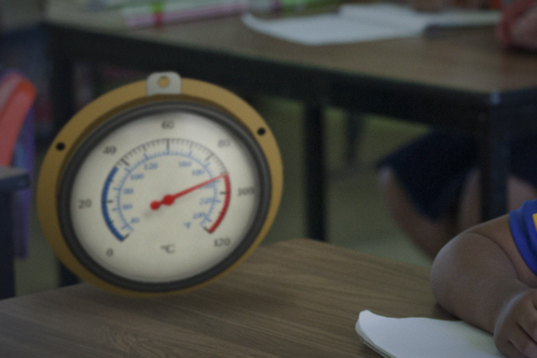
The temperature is 90 °C
